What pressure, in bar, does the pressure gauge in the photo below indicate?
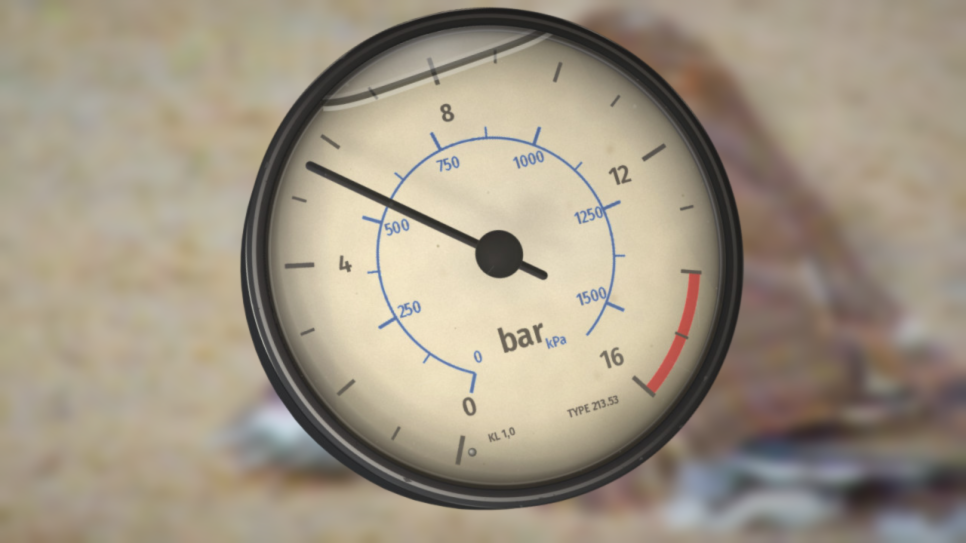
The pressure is 5.5 bar
